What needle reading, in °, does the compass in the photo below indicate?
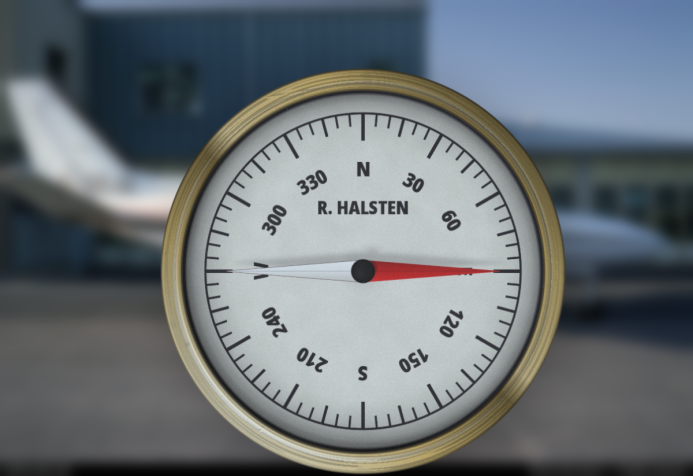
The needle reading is 90 °
